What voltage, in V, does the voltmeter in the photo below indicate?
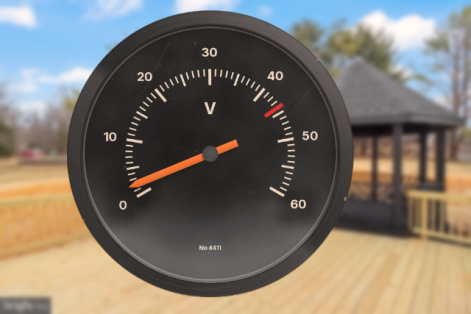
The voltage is 2 V
